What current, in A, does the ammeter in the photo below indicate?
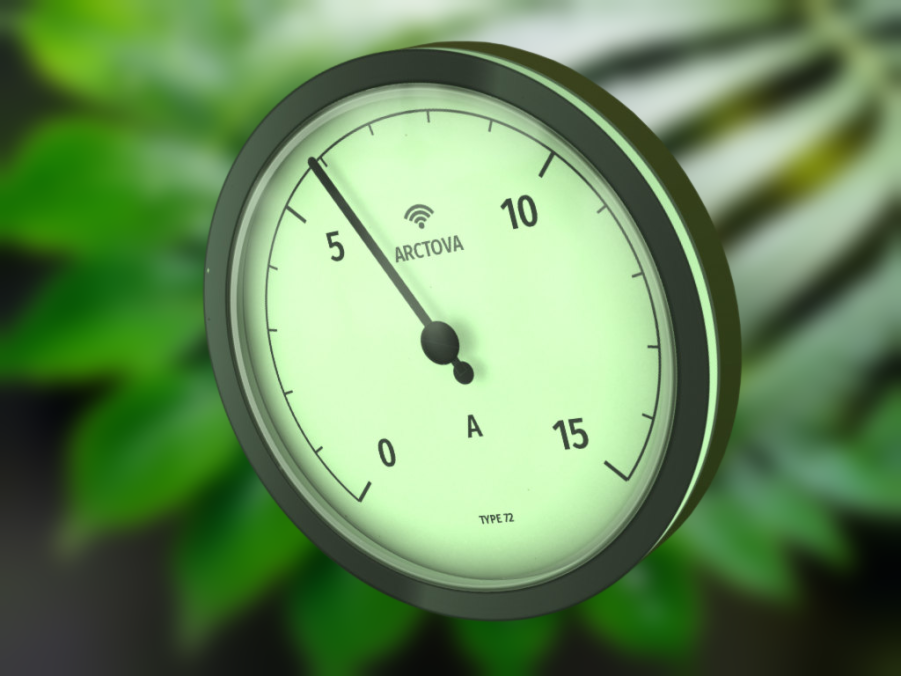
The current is 6 A
